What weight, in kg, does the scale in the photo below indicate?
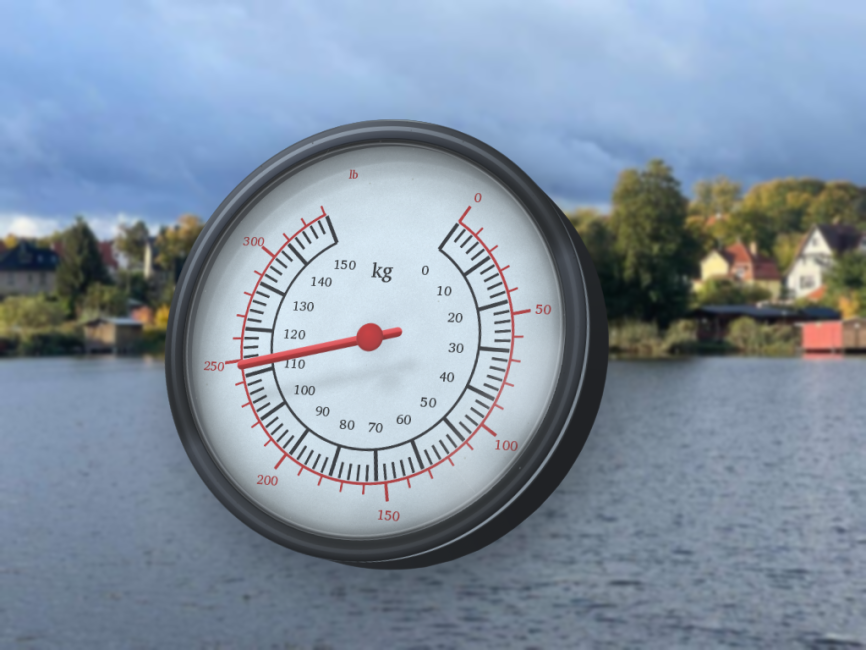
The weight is 112 kg
